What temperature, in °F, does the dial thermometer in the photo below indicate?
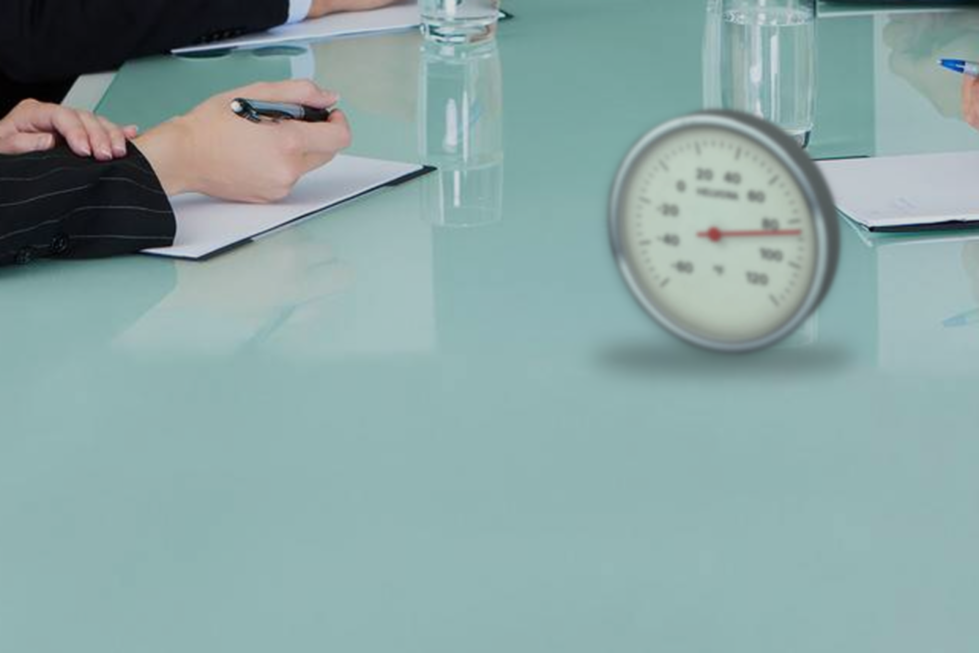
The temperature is 84 °F
